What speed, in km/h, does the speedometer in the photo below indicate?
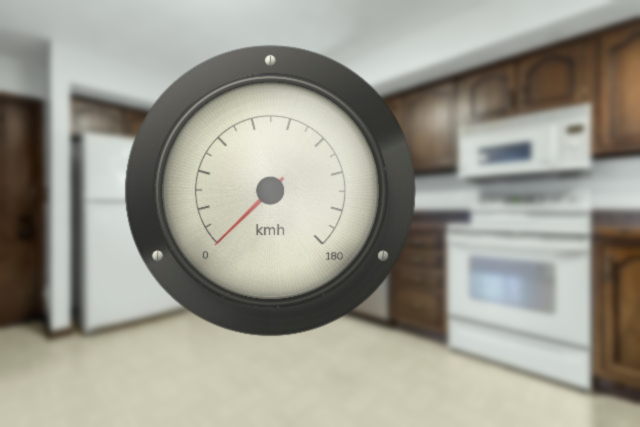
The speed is 0 km/h
